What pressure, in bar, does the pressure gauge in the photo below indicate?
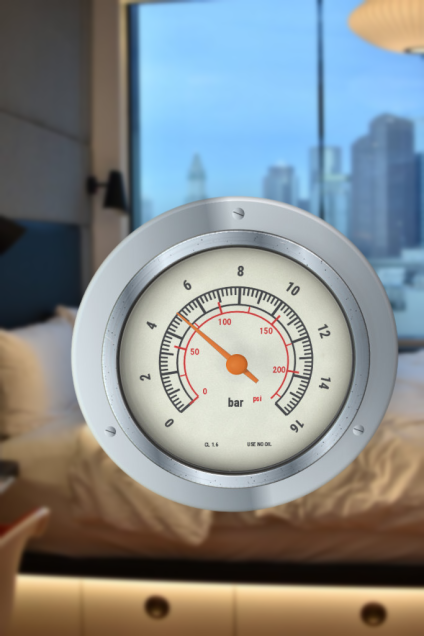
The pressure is 5 bar
